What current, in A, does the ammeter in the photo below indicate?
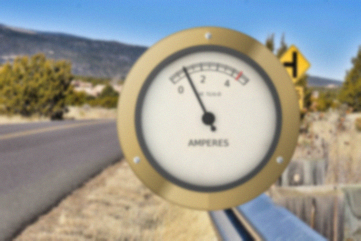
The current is 1 A
